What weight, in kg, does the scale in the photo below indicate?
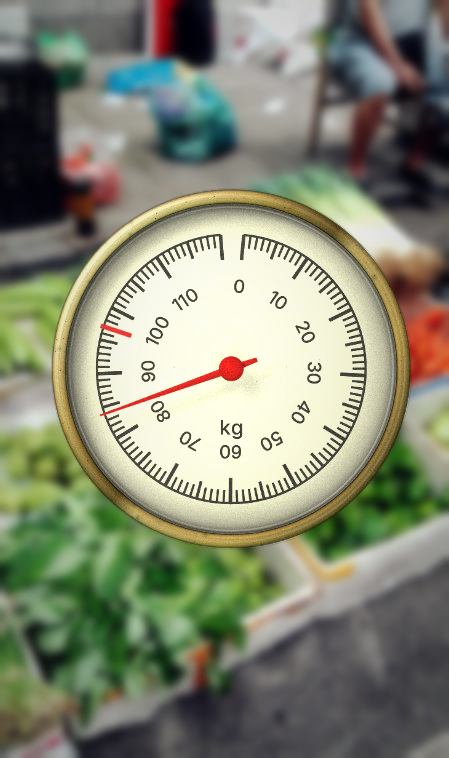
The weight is 84 kg
